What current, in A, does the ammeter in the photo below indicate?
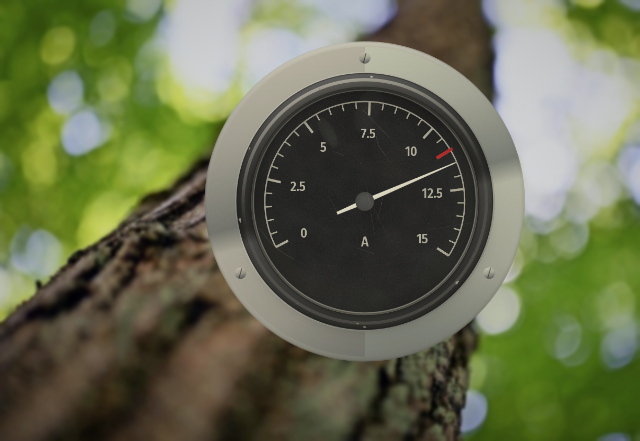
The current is 11.5 A
